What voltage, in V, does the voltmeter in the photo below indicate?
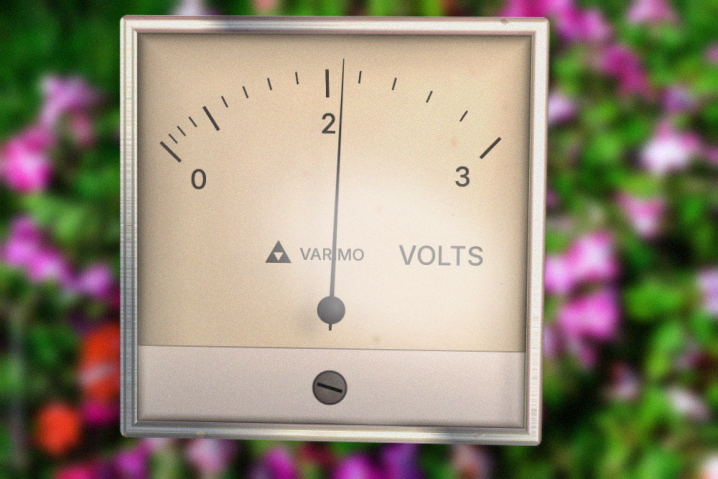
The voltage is 2.1 V
